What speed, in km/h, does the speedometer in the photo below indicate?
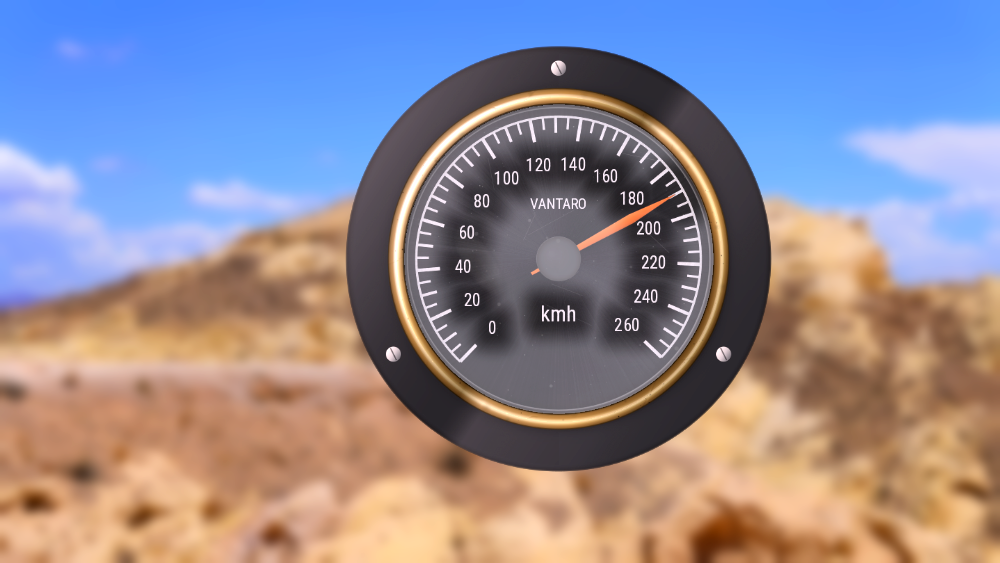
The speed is 190 km/h
